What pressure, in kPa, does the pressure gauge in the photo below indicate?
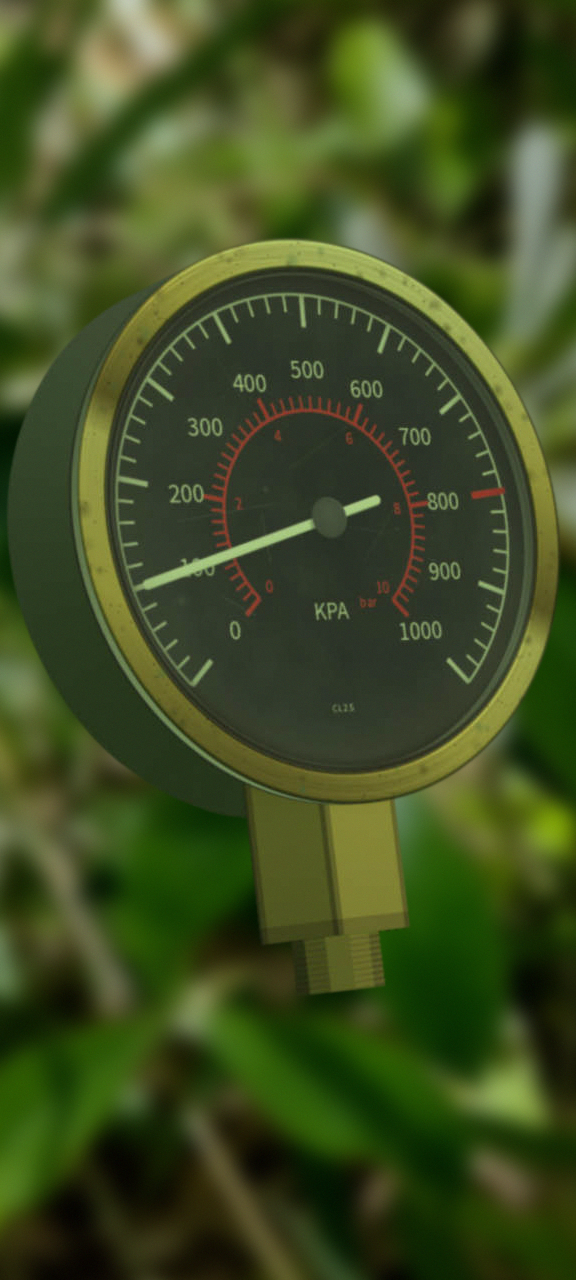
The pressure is 100 kPa
